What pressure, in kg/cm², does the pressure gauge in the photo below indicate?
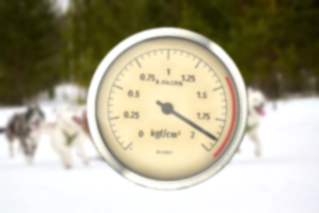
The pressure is 1.9 kg/cm²
